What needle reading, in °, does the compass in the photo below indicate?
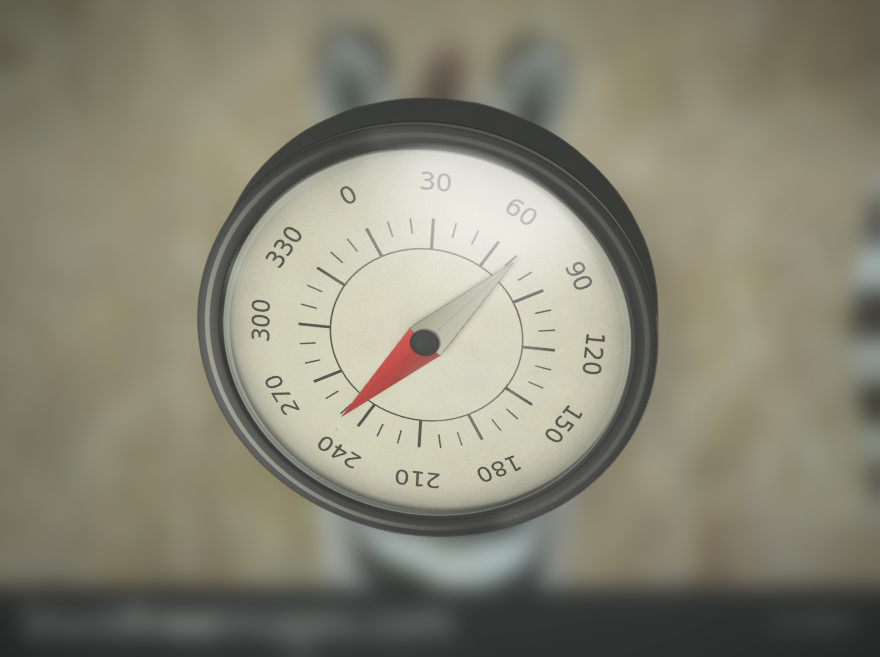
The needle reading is 250 °
